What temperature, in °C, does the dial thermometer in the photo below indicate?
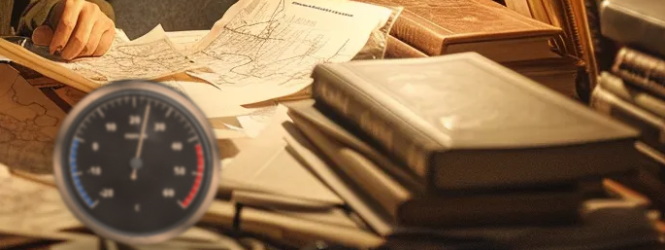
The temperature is 24 °C
